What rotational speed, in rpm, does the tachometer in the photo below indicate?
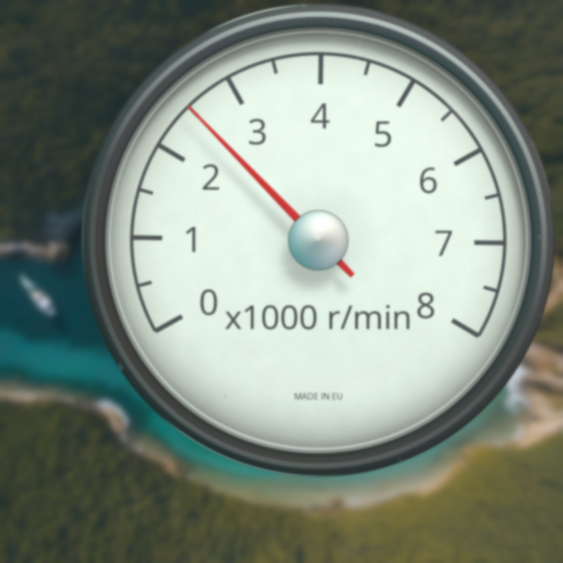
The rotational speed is 2500 rpm
